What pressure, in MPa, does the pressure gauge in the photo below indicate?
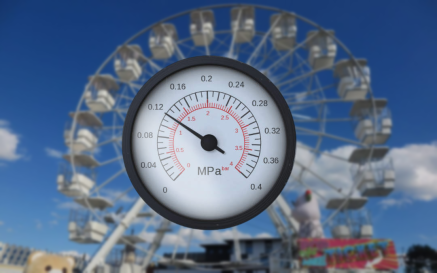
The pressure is 0.12 MPa
